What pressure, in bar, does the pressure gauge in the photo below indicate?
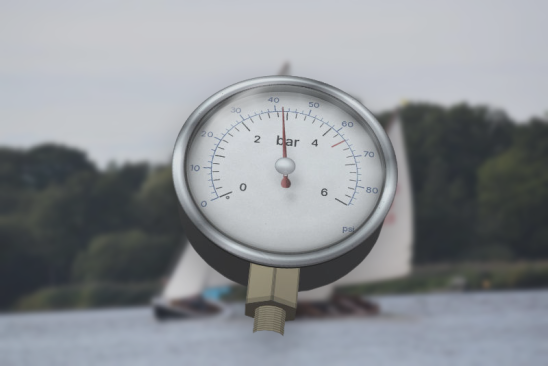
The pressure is 2.9 bar
